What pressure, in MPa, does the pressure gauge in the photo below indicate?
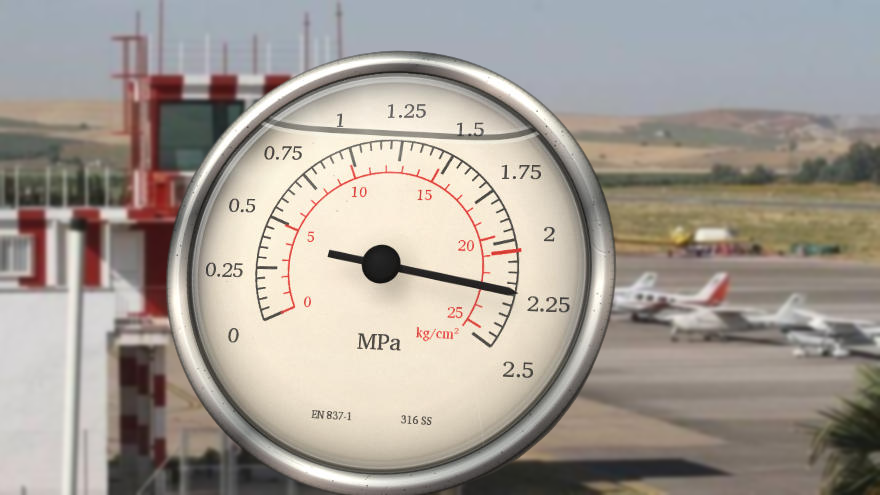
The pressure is 2.25 MPa
